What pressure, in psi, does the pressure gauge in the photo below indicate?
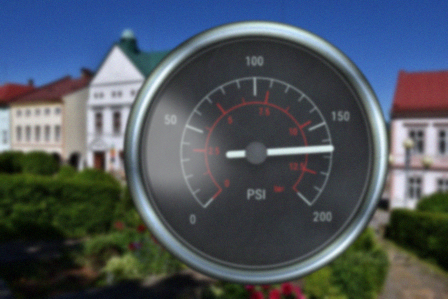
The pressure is 165 psi
